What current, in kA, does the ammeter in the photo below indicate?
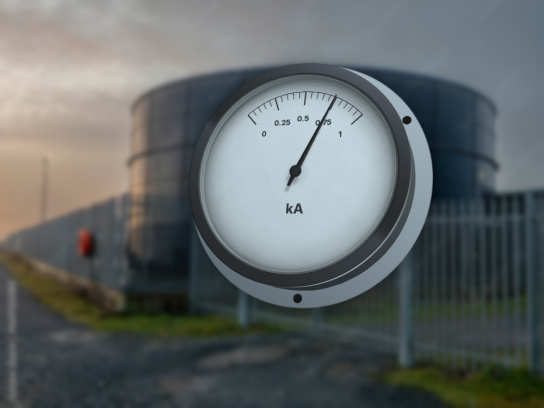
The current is 0.75 kA
